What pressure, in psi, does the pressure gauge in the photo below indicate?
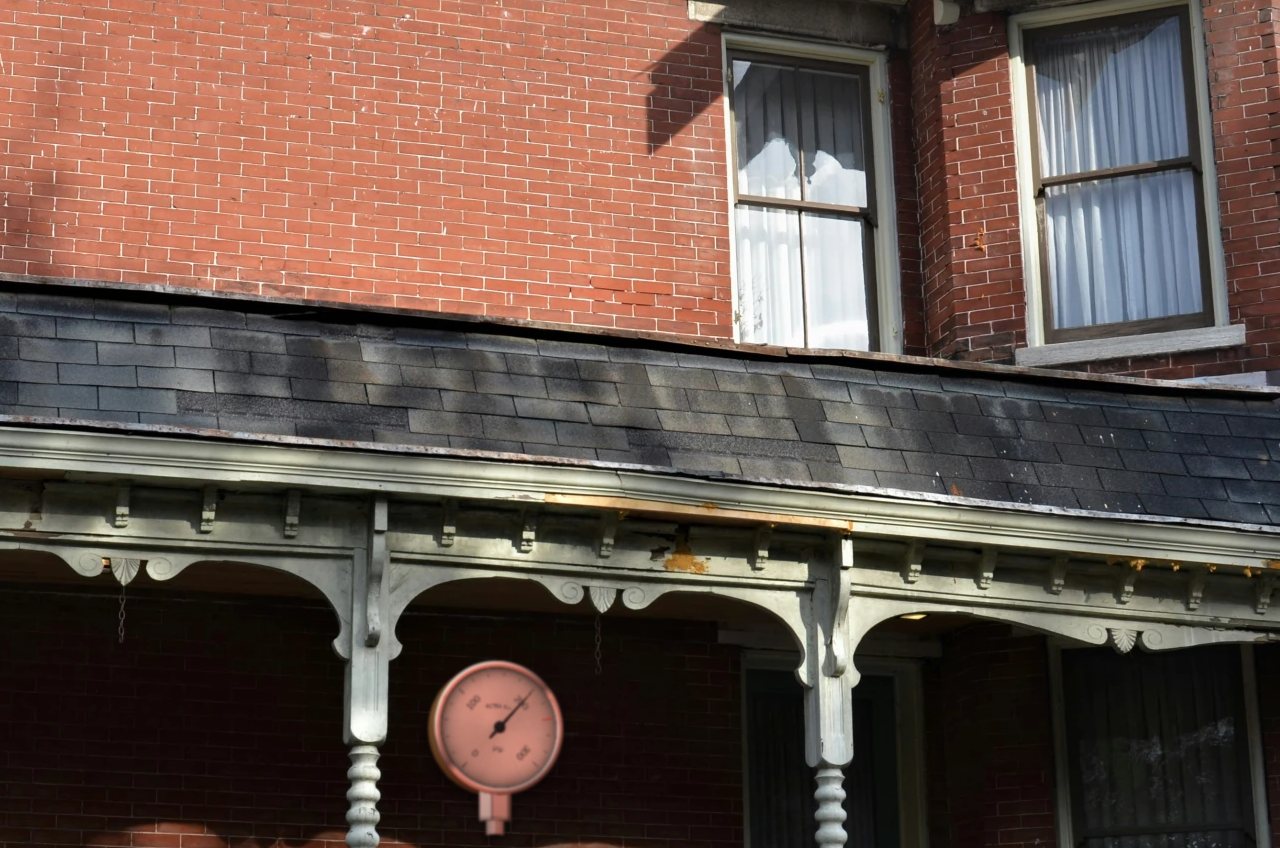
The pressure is 200 psi
